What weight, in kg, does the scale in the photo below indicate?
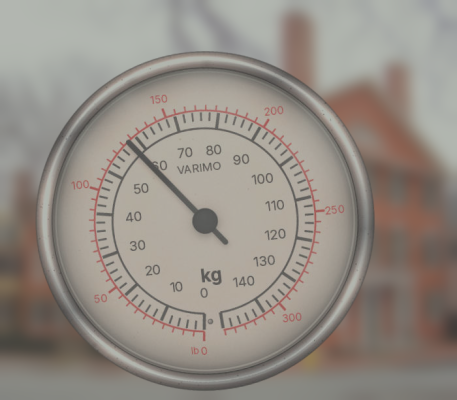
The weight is 58 kg
